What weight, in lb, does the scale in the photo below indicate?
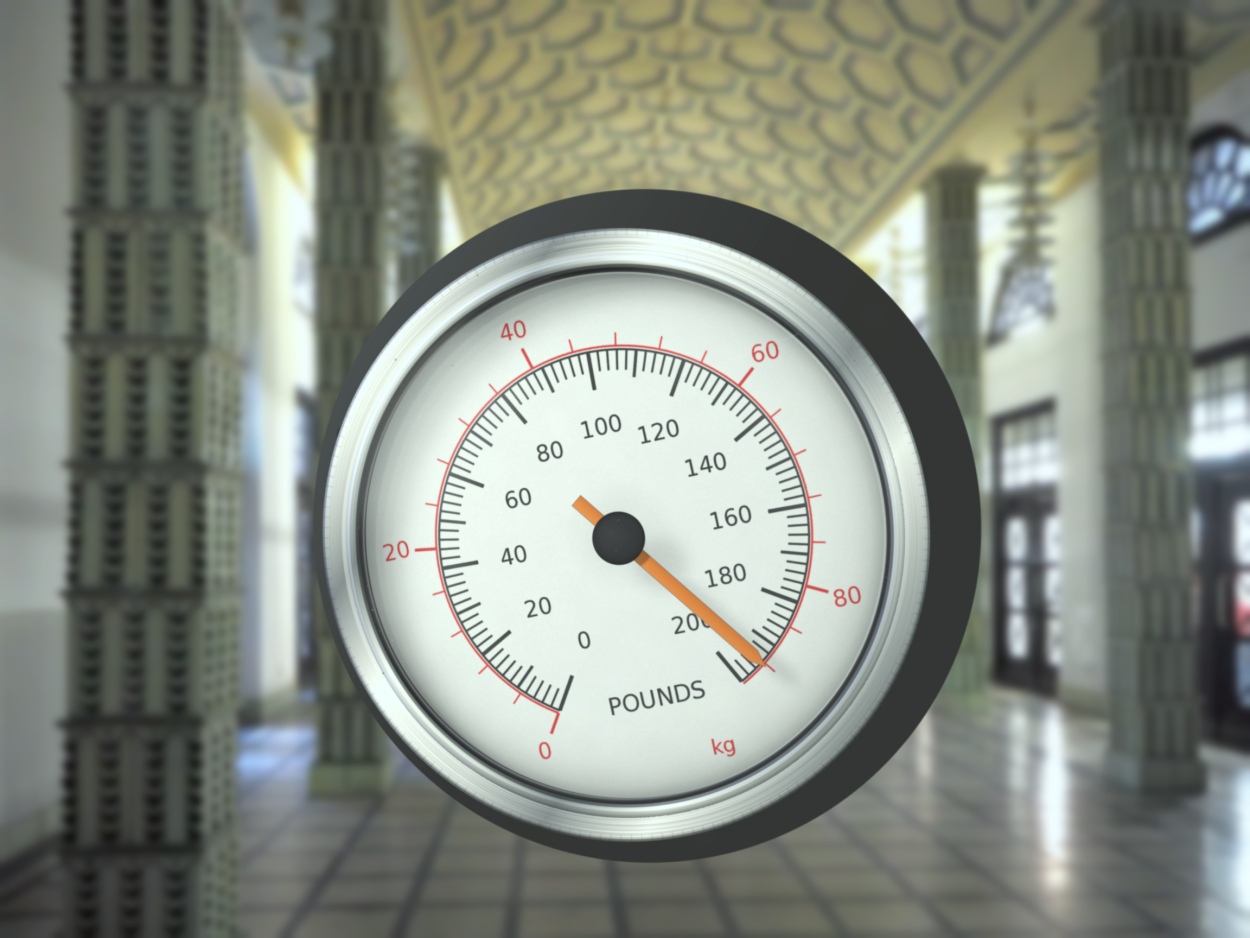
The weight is 194 lb
